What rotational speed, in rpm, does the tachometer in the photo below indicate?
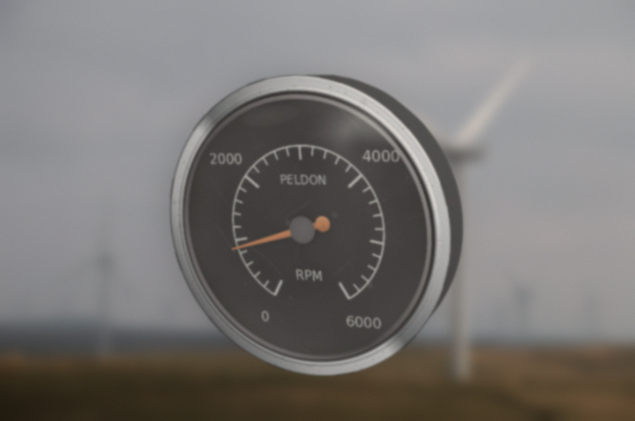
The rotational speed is 900 rpm
